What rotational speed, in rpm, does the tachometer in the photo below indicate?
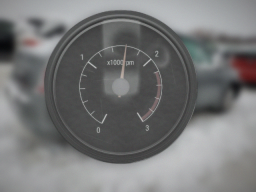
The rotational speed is 1600 rpm
